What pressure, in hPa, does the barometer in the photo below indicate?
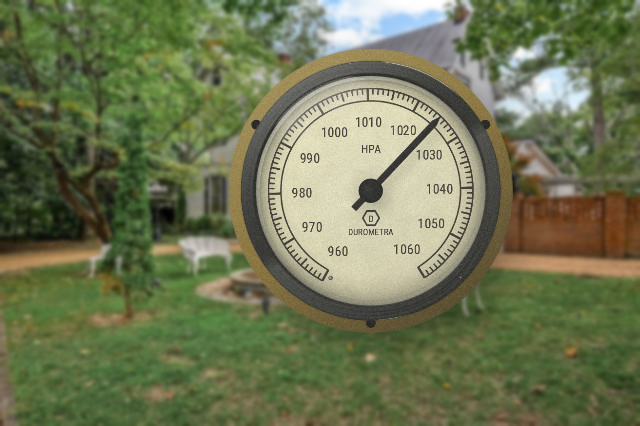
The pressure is 1025 hPa
